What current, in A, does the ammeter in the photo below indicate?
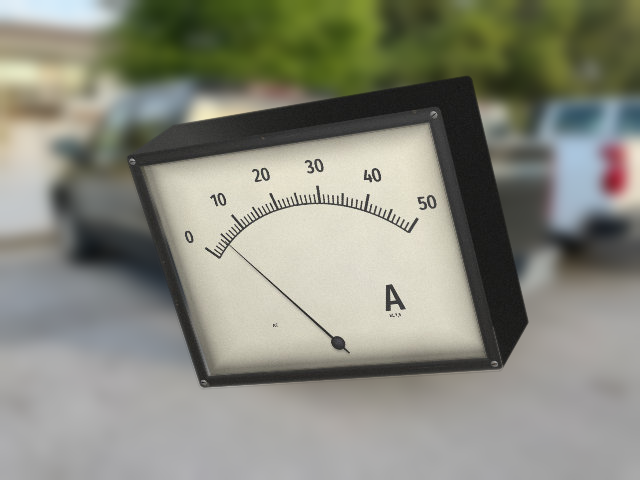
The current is 5 A
